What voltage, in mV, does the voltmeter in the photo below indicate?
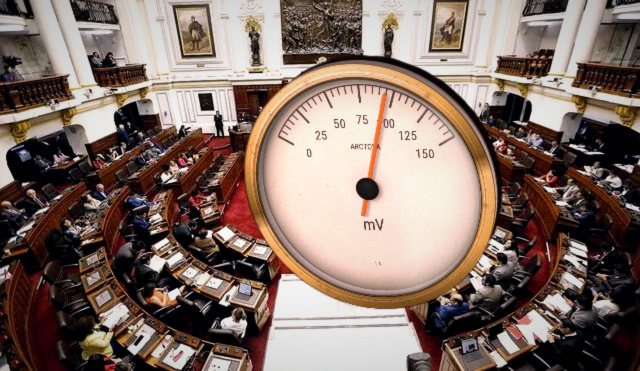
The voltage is 95 mV
